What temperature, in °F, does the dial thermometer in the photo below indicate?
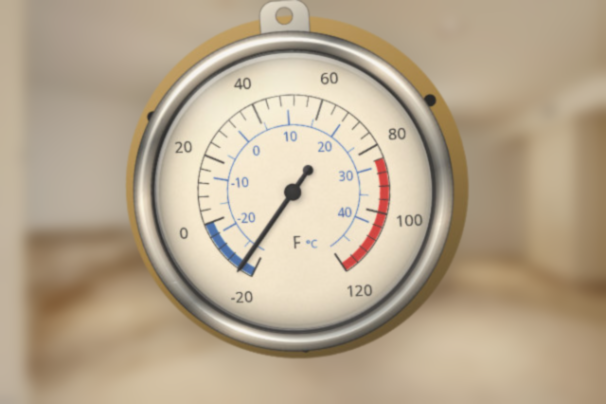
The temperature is -16 °F
